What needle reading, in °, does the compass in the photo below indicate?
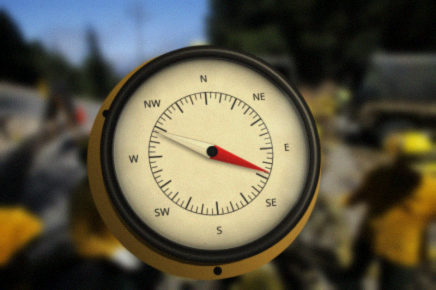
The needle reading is 115 °
